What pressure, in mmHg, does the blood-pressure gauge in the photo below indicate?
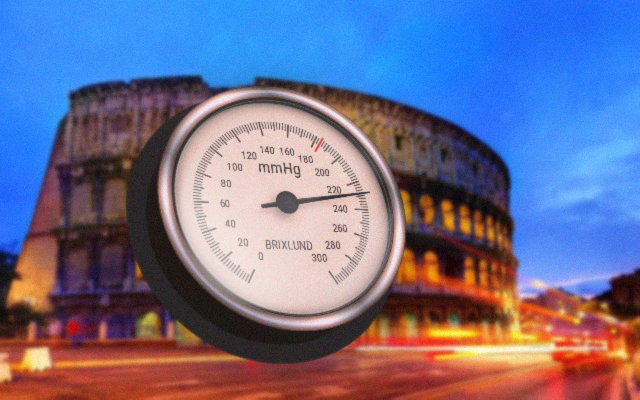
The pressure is 230 mmHg
